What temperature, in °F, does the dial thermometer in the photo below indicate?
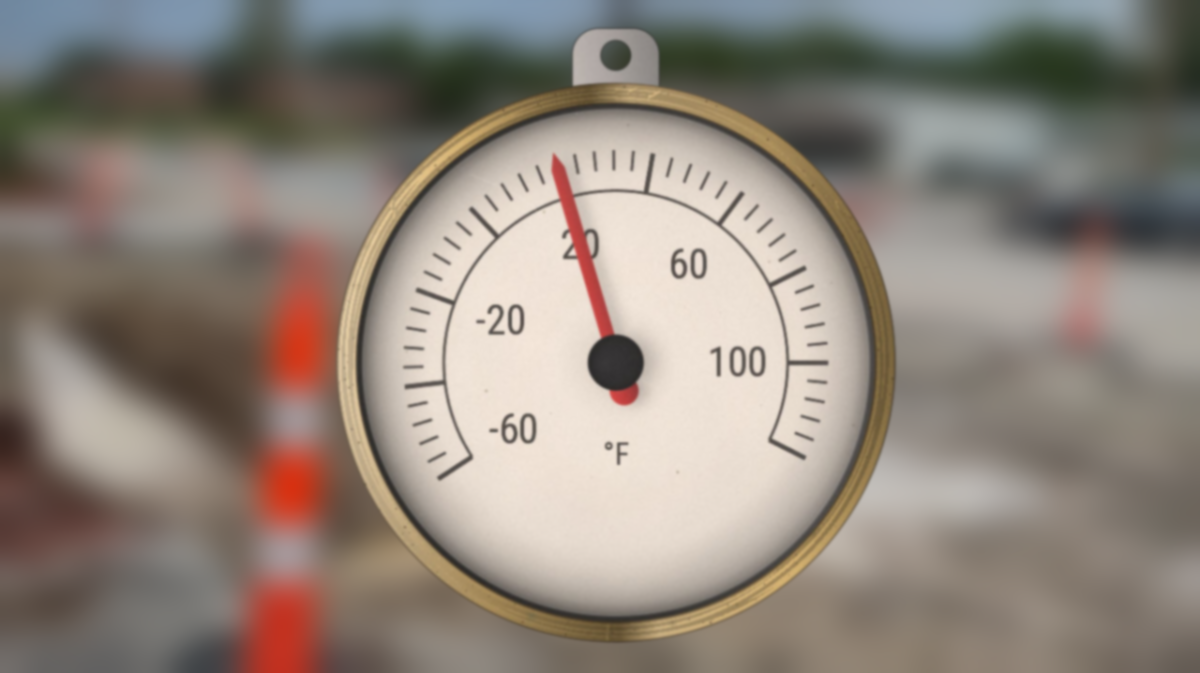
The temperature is 20 °F
